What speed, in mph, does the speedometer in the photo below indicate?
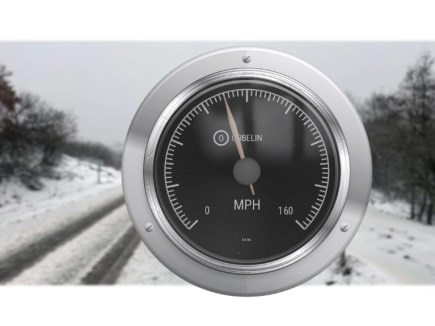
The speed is 70 mph
